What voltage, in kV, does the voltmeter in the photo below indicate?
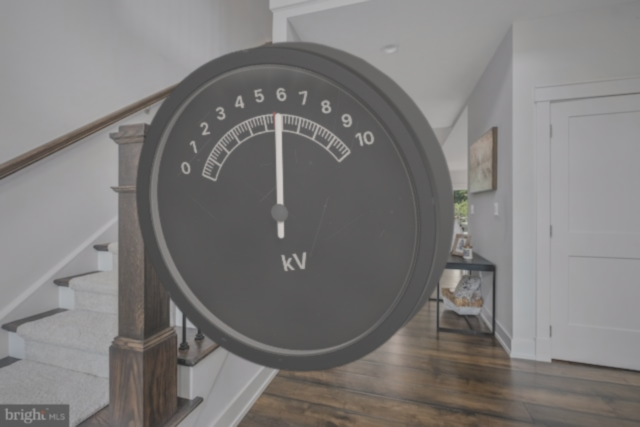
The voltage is 6 kV
